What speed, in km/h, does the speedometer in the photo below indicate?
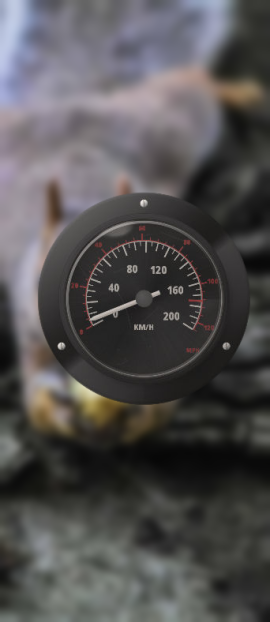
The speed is 5 km/h
